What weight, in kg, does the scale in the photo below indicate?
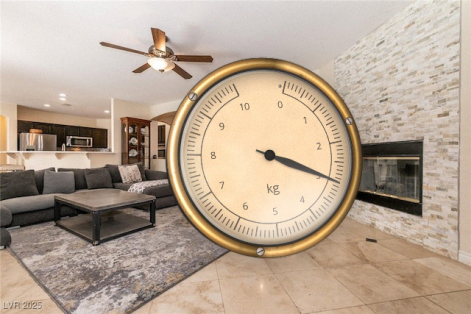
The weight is 3 kg
